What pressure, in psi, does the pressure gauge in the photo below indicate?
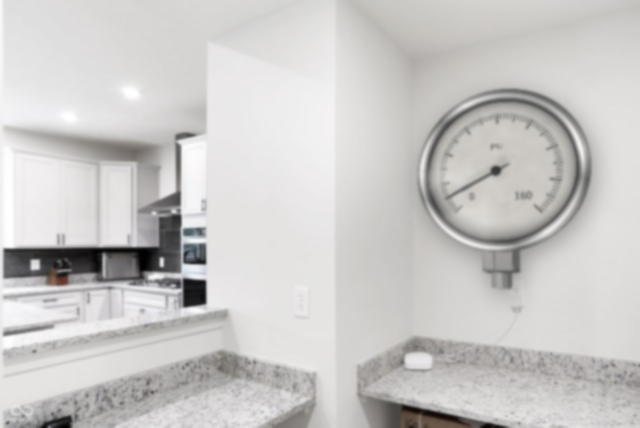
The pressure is 10 psi
